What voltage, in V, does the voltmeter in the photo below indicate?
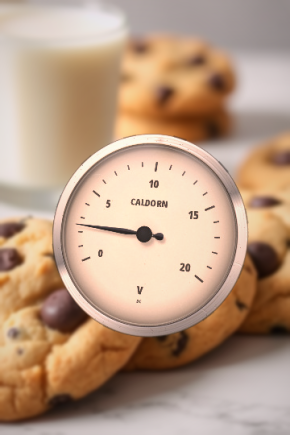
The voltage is 2.5 V
